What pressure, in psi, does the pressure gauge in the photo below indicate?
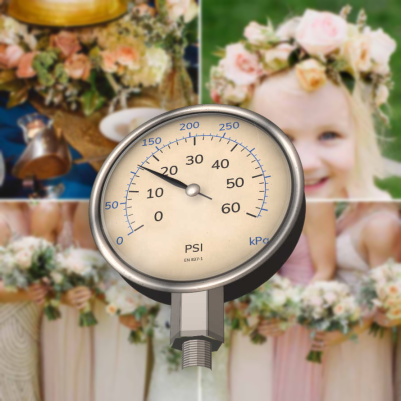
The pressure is 16 psi
